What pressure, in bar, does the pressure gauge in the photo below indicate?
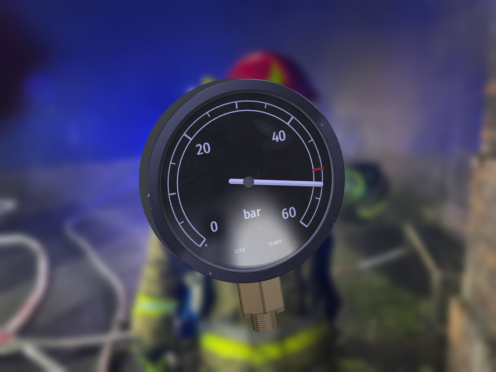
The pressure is 52.5 bar
